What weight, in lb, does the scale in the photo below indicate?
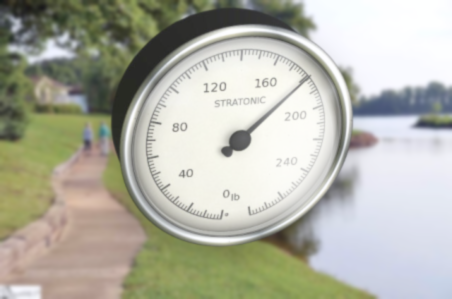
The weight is 180 lb
